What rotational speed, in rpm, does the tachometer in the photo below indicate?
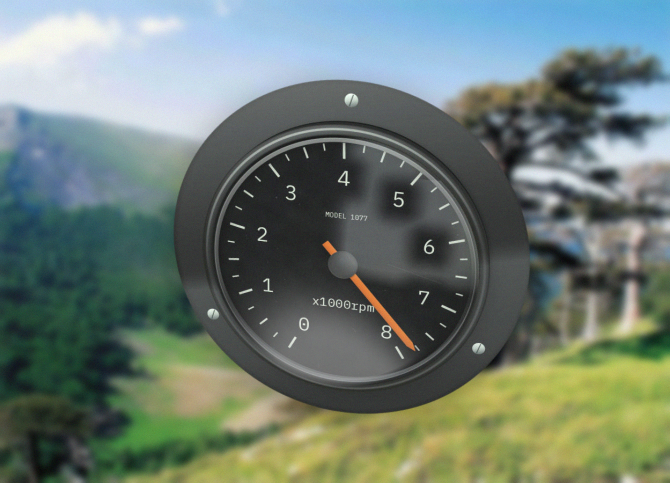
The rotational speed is 7750 rpm
